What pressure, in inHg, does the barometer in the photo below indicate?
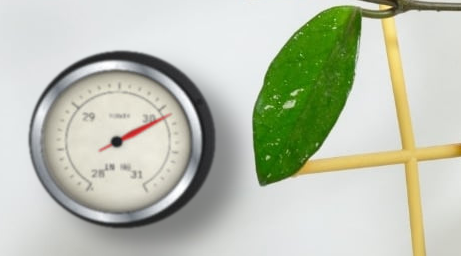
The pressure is 30.1 inHg
